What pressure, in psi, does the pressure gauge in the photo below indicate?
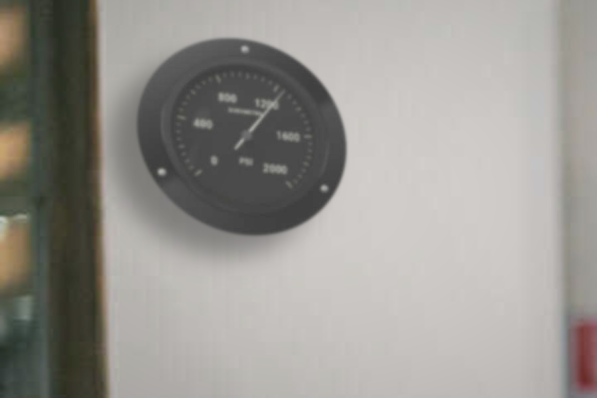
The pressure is 1250 psi
